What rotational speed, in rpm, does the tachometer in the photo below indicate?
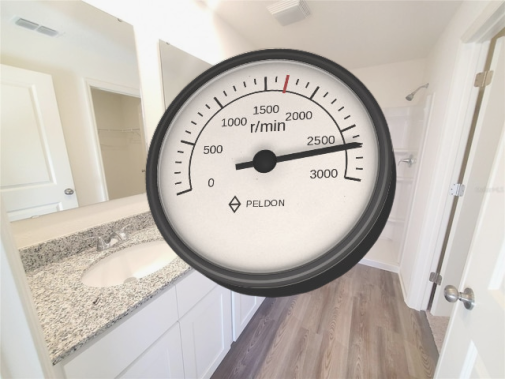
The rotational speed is 2700 rpm
